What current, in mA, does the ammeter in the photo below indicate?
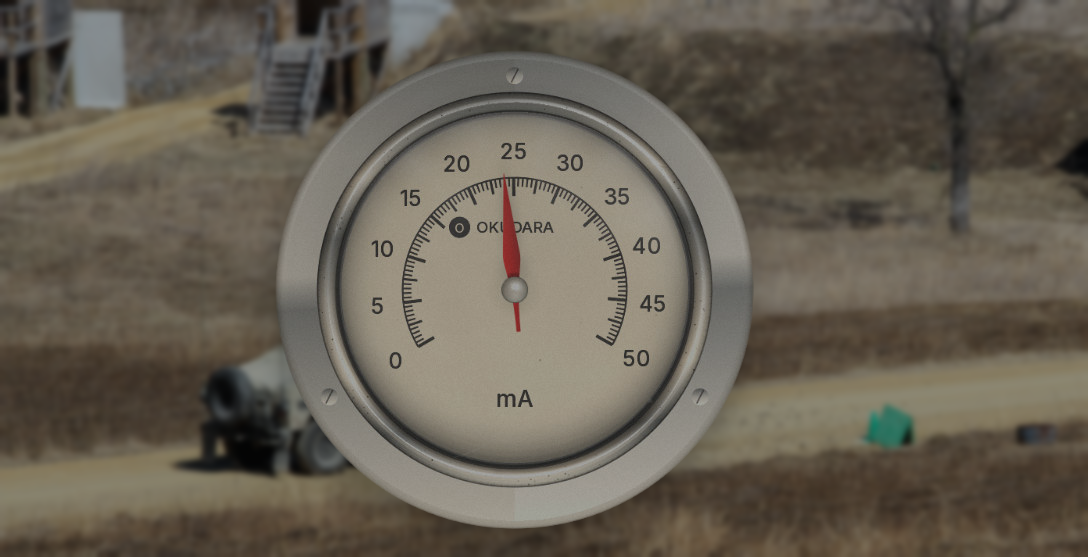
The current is 24 mA
